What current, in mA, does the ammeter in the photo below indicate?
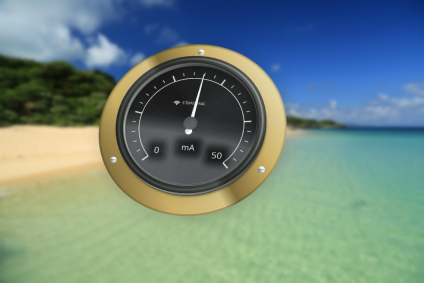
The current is 26 mA
